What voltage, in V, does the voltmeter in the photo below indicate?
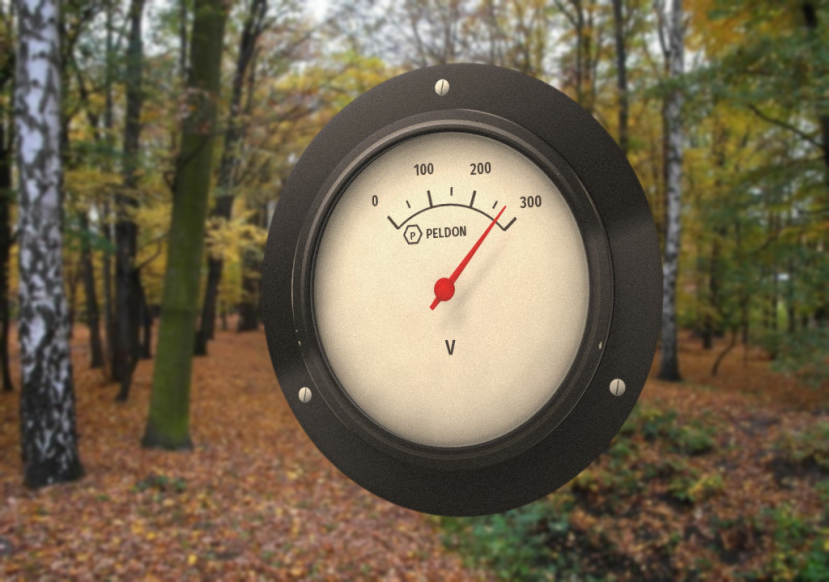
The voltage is 275 V
